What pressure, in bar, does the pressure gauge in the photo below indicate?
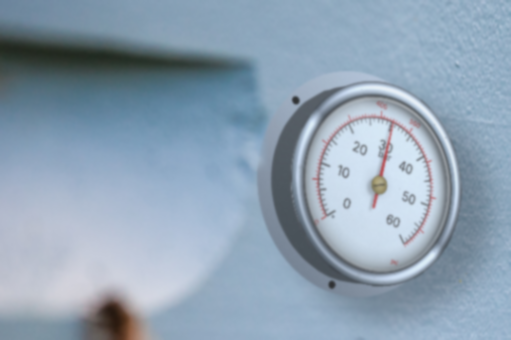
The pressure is 30 bar
